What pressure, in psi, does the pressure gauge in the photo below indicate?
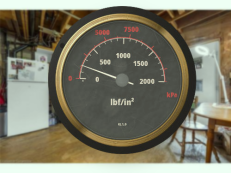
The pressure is 200 psi
